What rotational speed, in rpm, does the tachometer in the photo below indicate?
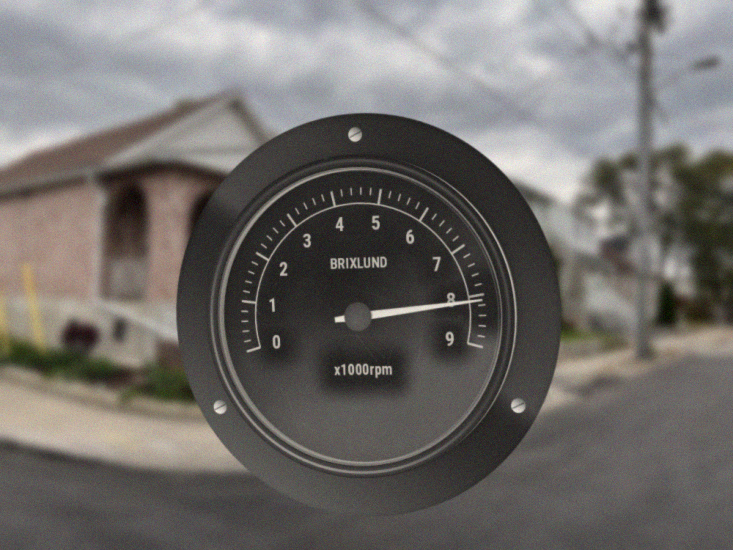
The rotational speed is 8100 rpm
